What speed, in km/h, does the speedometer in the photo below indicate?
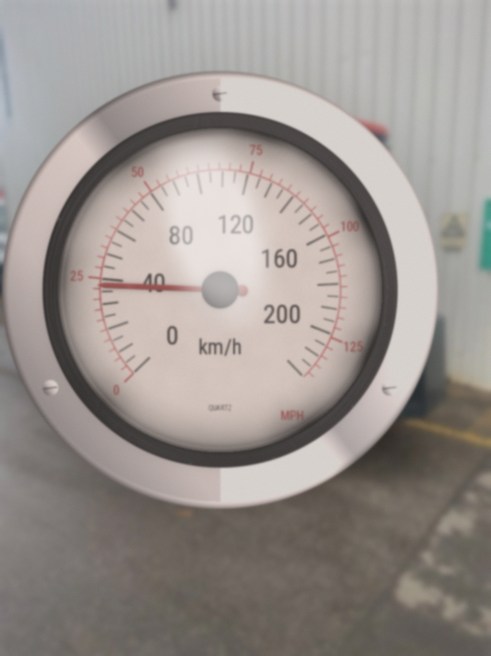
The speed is 37.5 km/h
